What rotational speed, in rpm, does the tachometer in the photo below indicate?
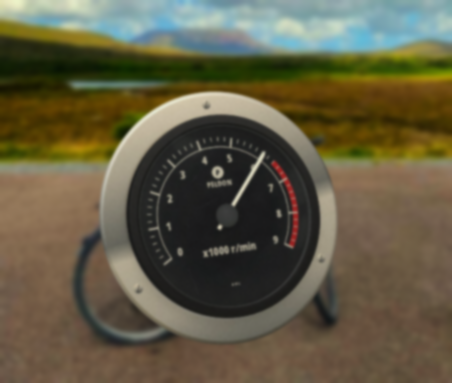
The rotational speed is 6000 rpm
